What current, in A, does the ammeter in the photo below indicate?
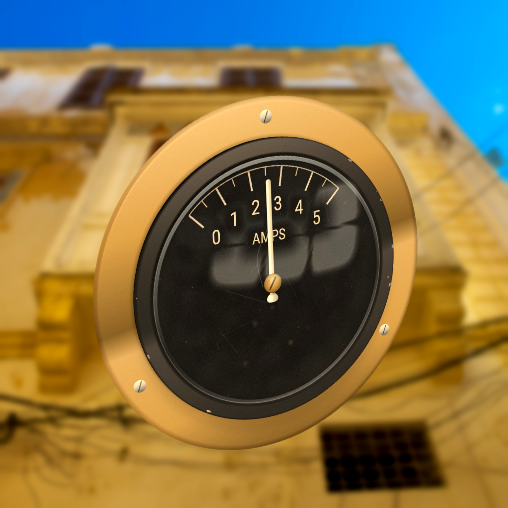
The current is 2.5 A
